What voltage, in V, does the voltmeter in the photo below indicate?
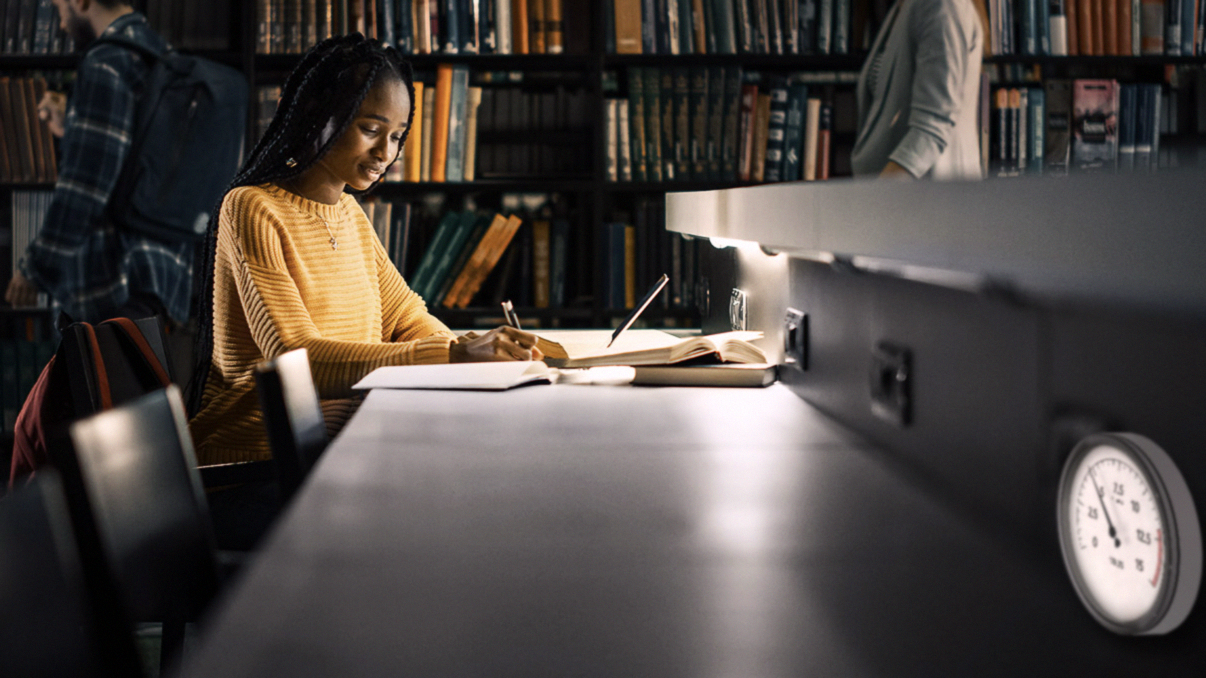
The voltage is 5 V
